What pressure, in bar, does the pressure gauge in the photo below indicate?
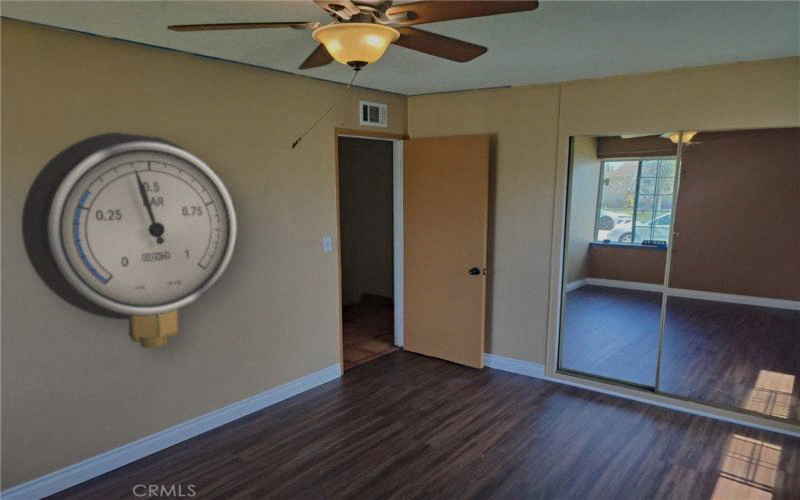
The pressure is 0.45 bar
